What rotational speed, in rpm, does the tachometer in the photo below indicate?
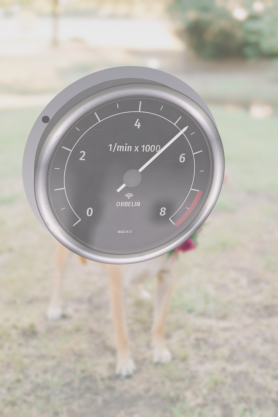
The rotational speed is 5250 rpm
